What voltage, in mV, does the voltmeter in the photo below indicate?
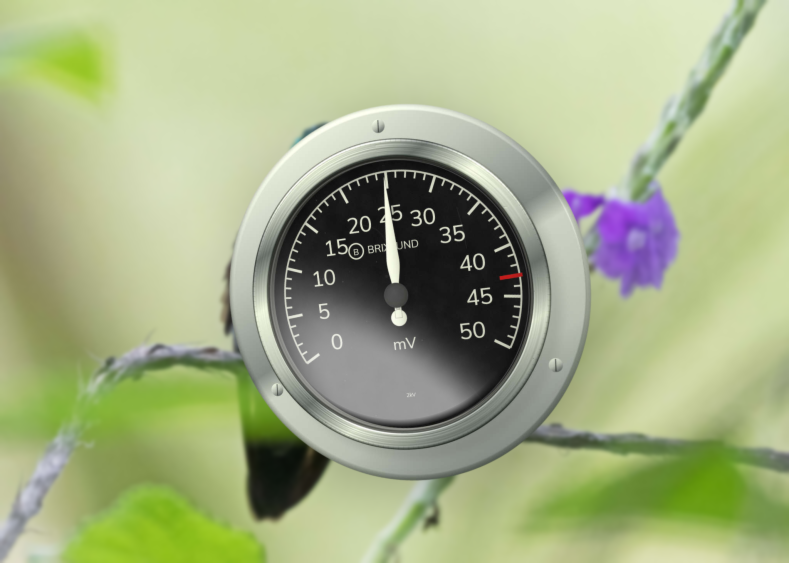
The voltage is 25 mV
